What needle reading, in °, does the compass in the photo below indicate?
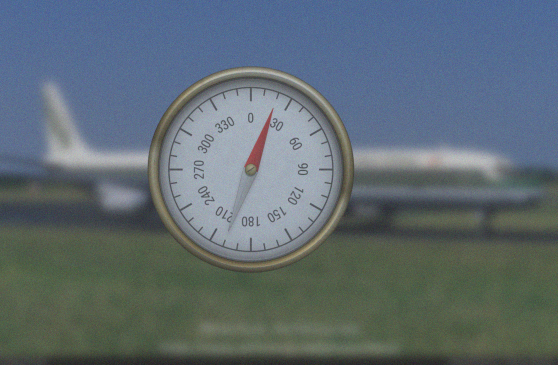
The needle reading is 20 °
